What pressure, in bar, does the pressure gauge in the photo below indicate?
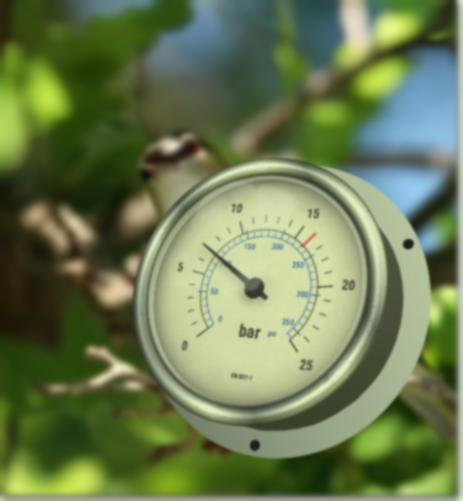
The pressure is 7 bar
